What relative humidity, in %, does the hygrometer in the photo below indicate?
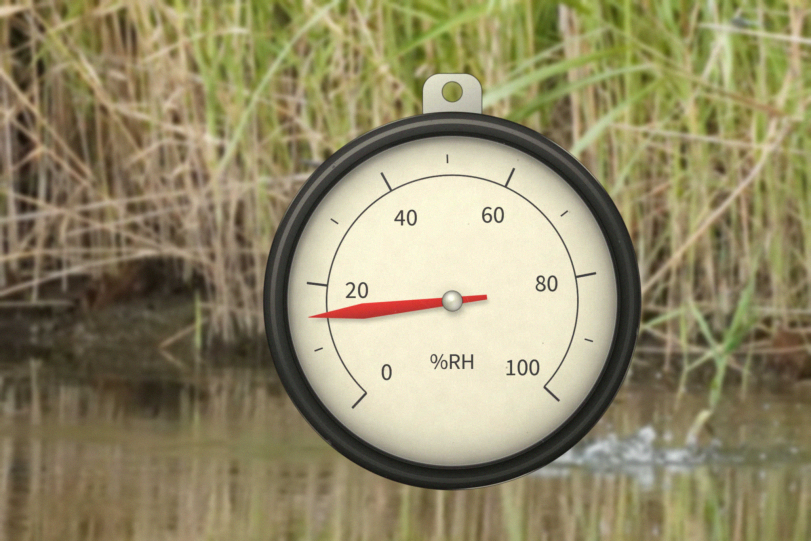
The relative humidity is 15 %
